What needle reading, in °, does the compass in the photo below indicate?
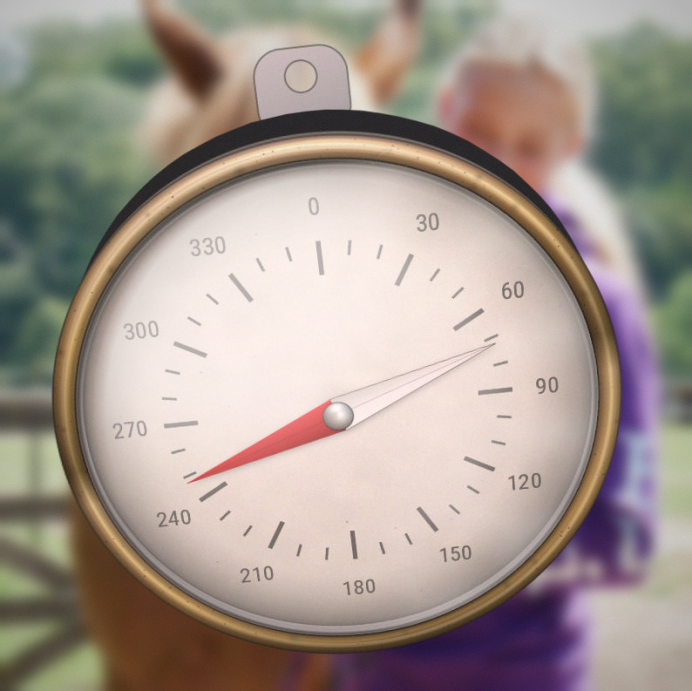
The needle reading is 250 °
